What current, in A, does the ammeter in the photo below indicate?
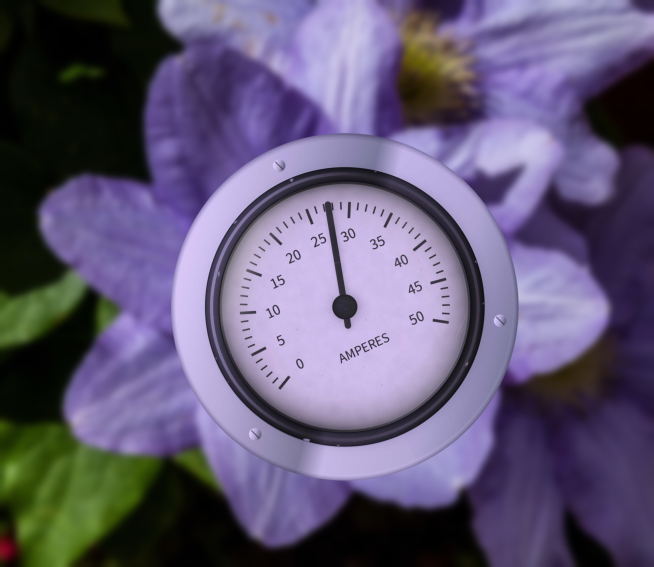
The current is 27.5 A
